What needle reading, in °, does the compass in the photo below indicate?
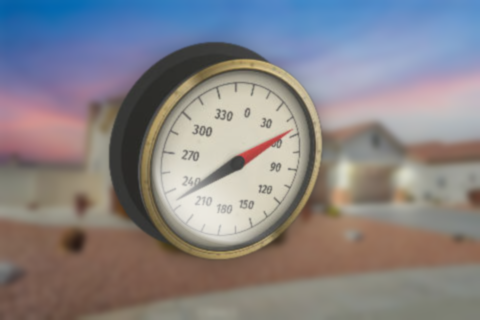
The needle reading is 52.5 °
